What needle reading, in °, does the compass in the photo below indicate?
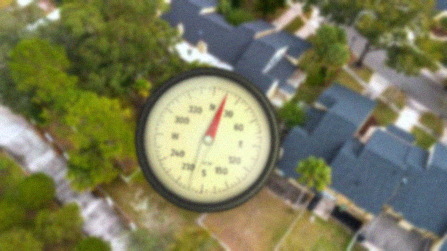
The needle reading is 15 °
